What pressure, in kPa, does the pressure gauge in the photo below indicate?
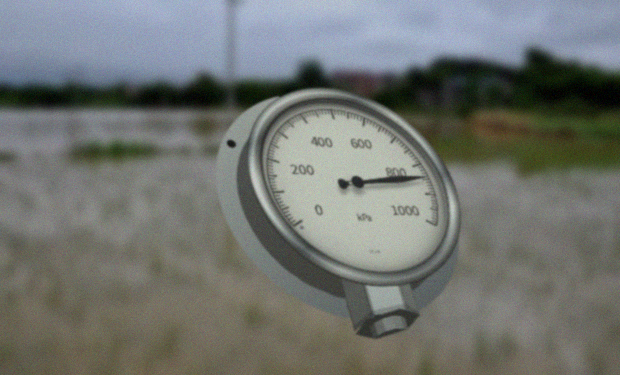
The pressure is 850 kPa
